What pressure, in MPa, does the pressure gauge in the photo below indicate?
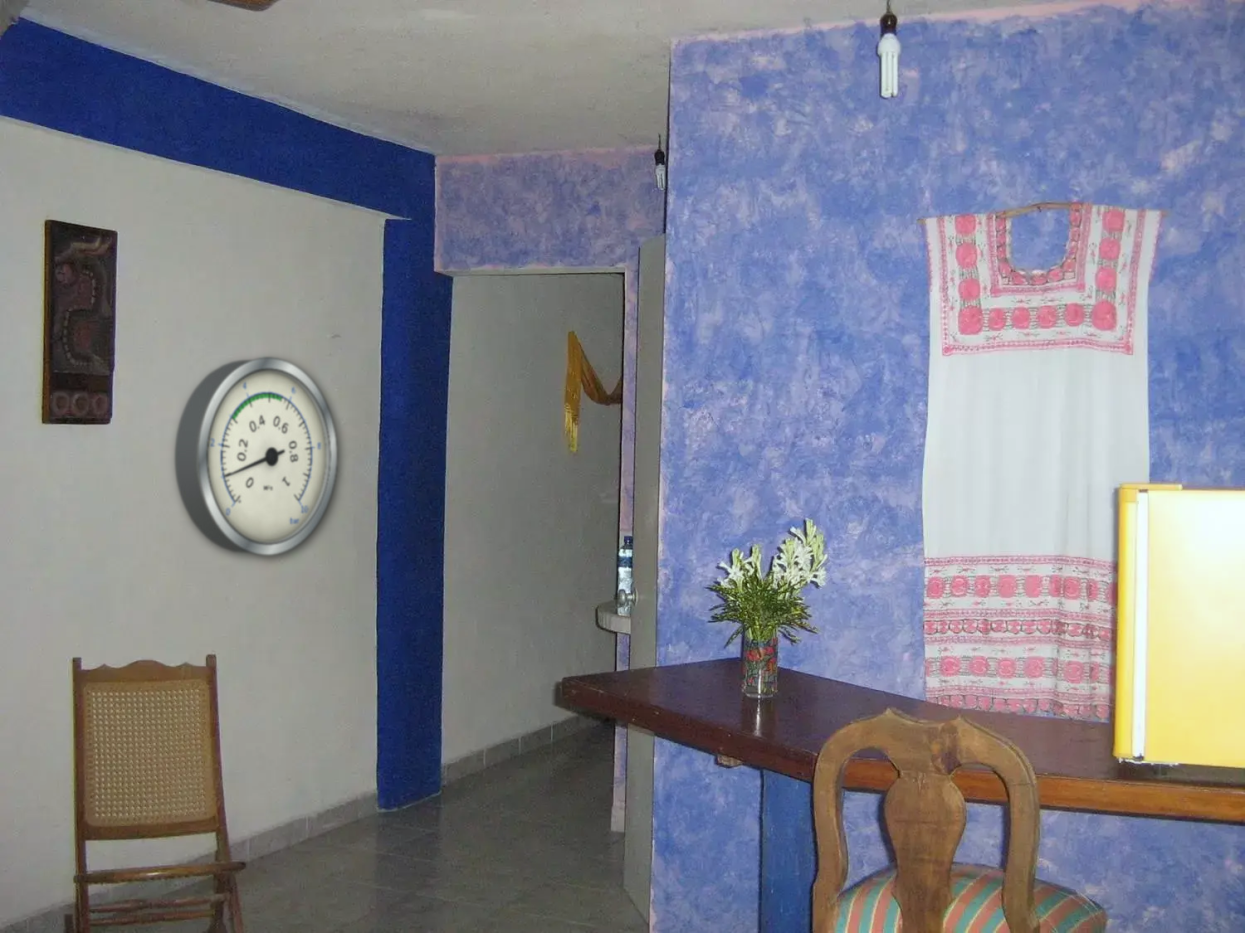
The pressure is 0.1 MPa
